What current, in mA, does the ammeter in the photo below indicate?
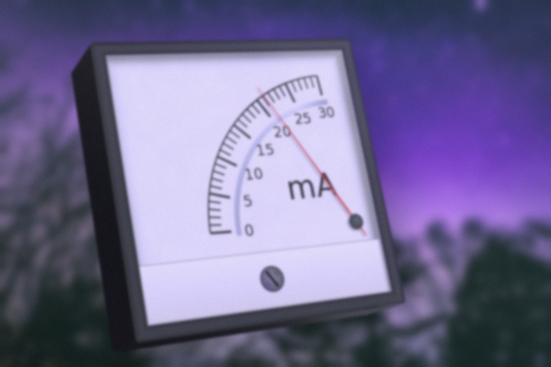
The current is 21 mA
